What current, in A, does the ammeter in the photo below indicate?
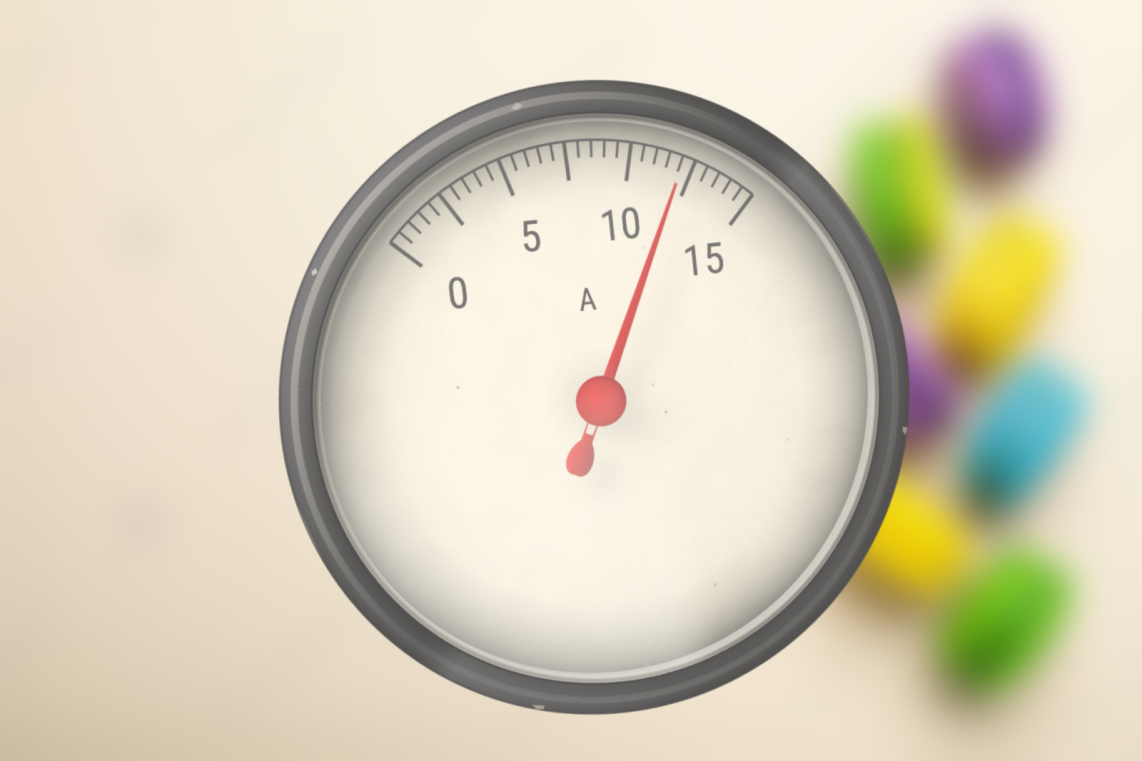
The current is 12 A
